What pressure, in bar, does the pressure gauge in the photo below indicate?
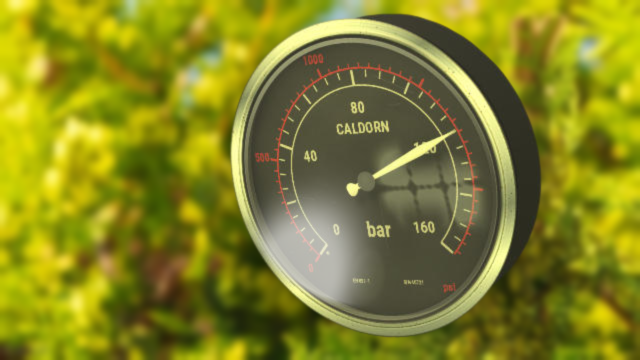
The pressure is 120 bar
